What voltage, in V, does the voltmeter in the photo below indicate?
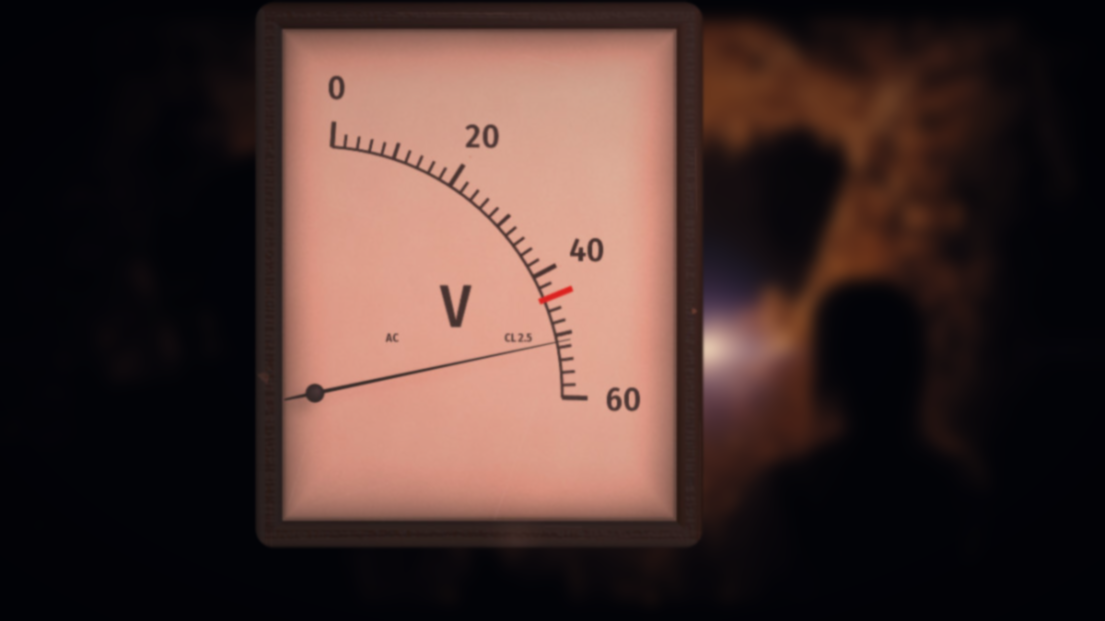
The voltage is 51 V
